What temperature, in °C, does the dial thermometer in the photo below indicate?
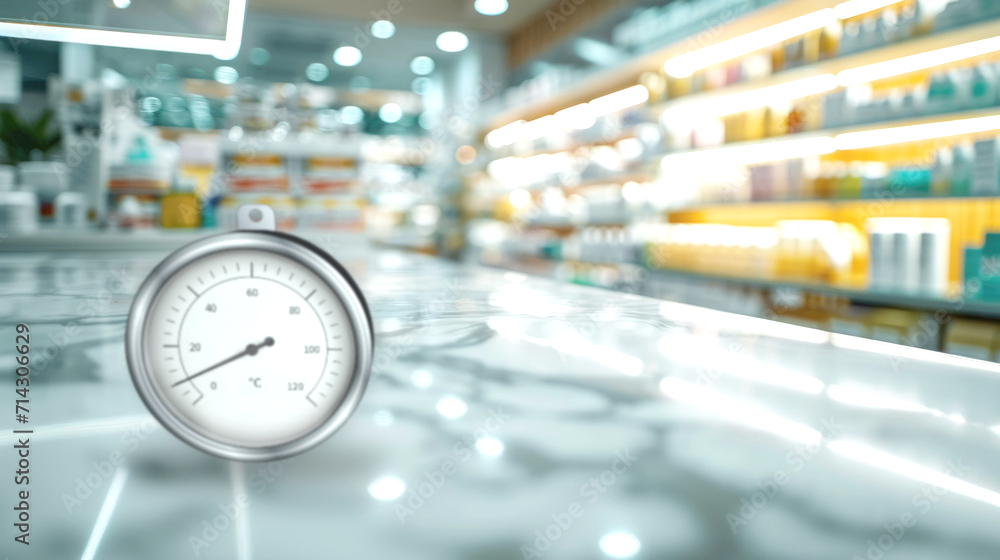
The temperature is 8 °C
